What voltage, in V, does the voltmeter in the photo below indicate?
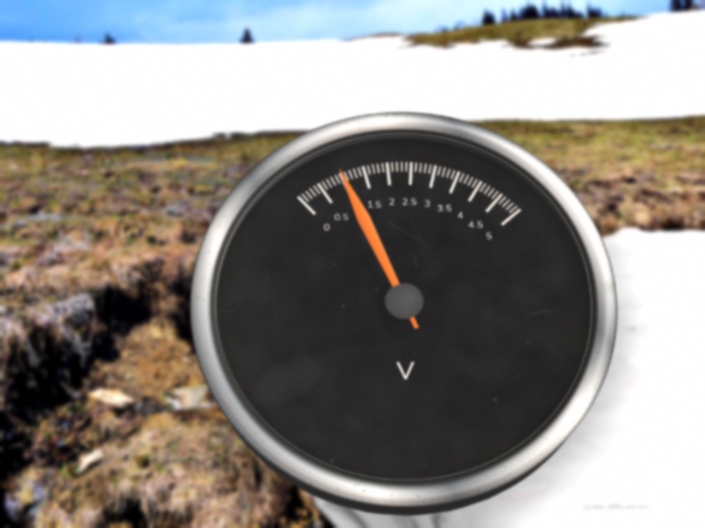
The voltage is 1 V
